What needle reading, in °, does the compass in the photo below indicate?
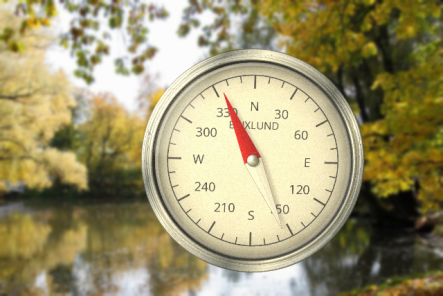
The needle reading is 335 °
